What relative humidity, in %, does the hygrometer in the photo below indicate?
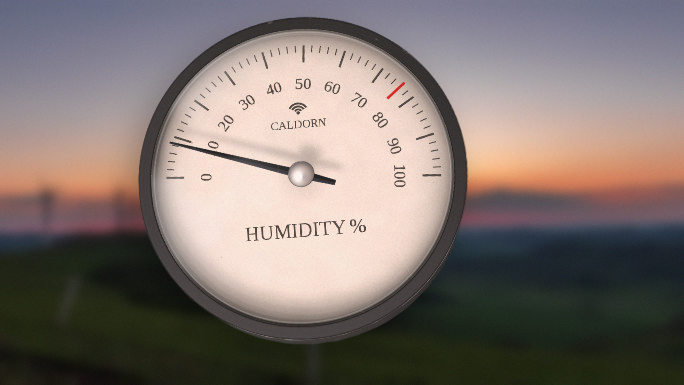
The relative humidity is 8 %
